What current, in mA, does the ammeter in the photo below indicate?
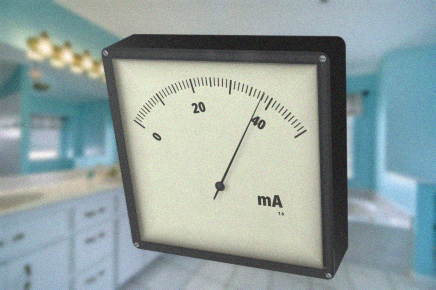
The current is 38 mA
